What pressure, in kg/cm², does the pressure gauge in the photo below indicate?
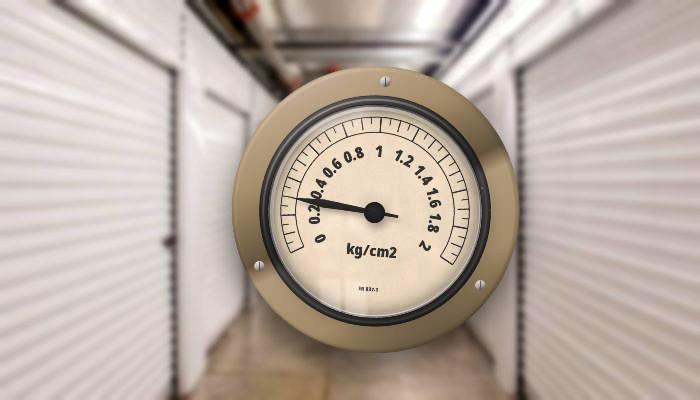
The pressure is 0.3 kg/cm²
